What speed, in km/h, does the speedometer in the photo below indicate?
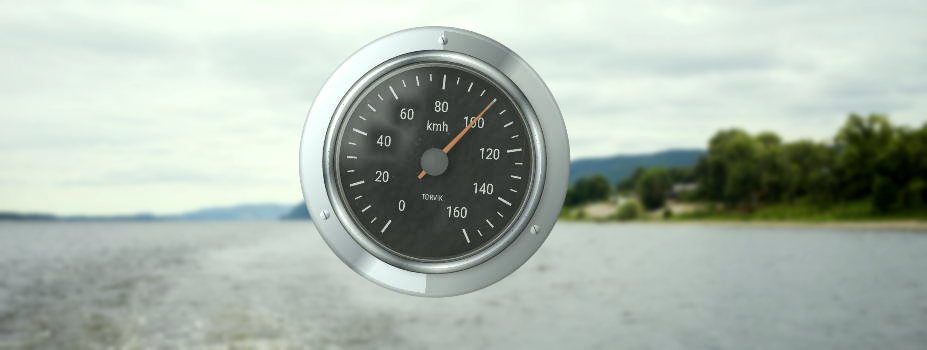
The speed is 100 km/h
